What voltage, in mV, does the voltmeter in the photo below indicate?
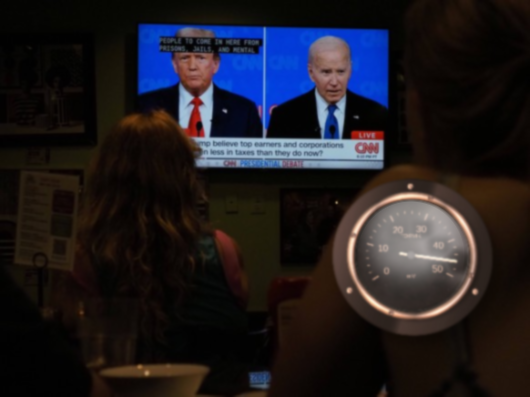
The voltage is 46 mV
